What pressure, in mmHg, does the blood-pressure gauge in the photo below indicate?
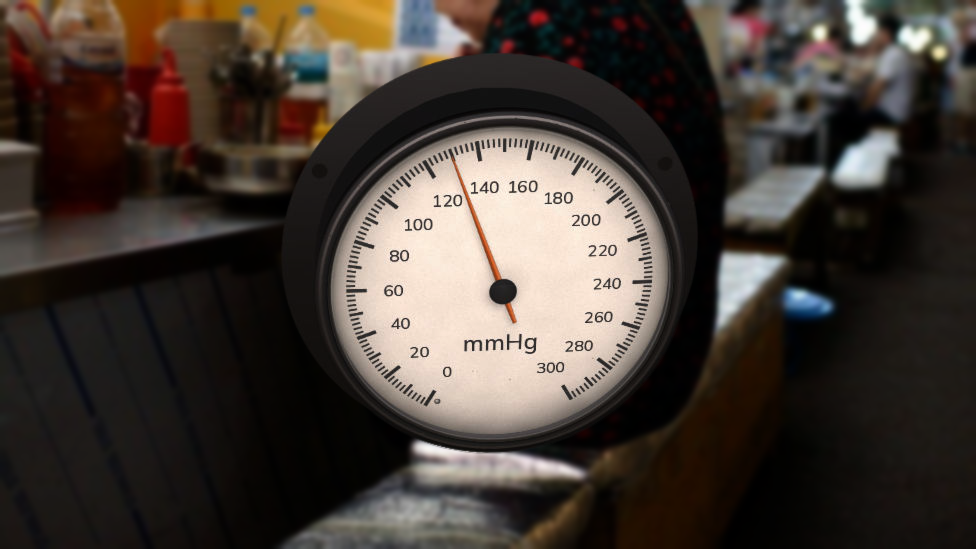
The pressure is 130 mmHg
